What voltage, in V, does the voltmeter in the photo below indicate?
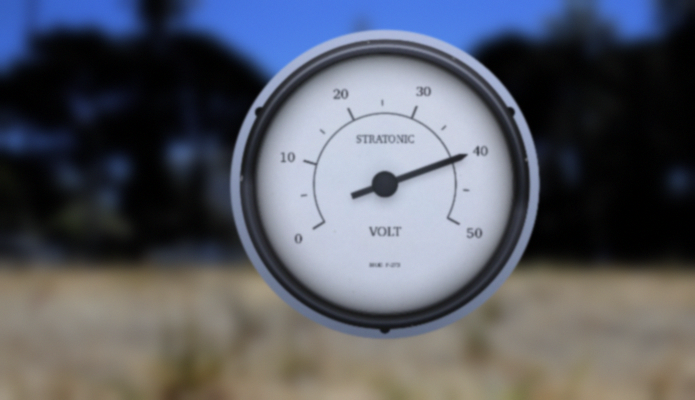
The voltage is 40 V
